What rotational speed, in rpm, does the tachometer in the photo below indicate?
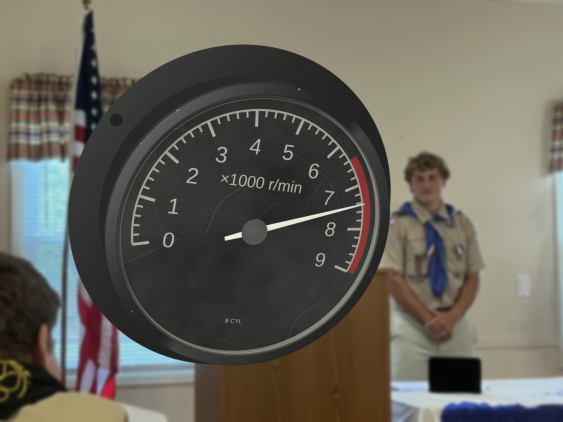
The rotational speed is 7400 rpm
